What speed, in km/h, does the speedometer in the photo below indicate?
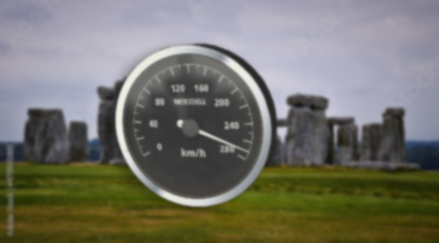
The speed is 270 km/h
